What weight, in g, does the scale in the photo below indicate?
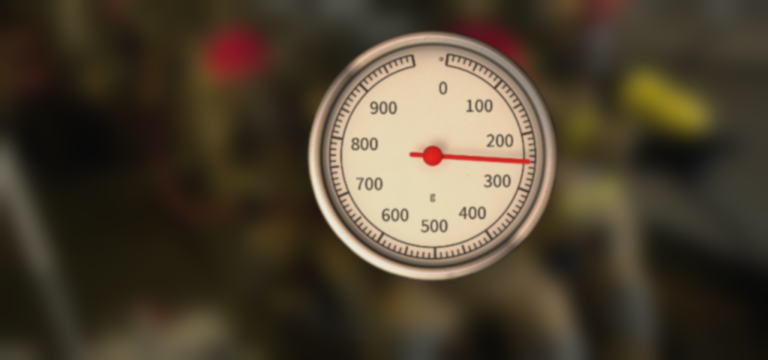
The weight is 250 g
